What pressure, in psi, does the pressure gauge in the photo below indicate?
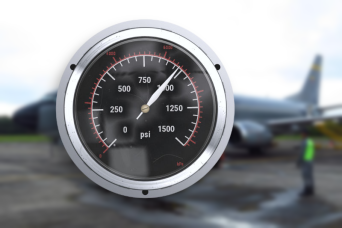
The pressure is 975 psi
